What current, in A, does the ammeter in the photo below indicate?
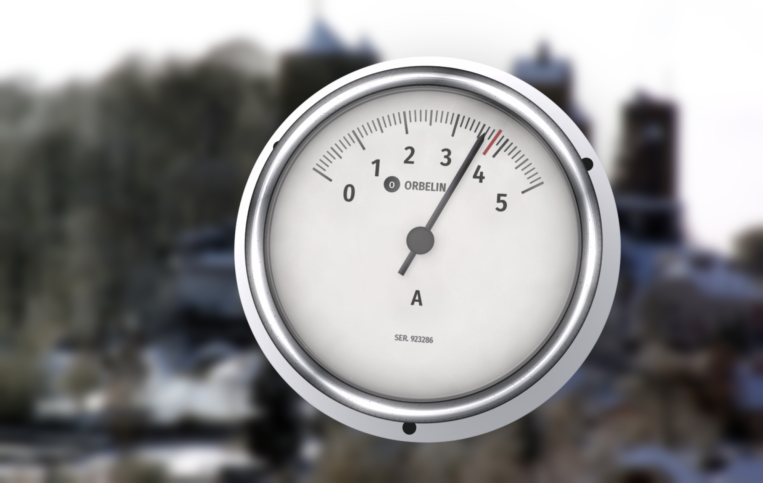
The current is 3.6 A
